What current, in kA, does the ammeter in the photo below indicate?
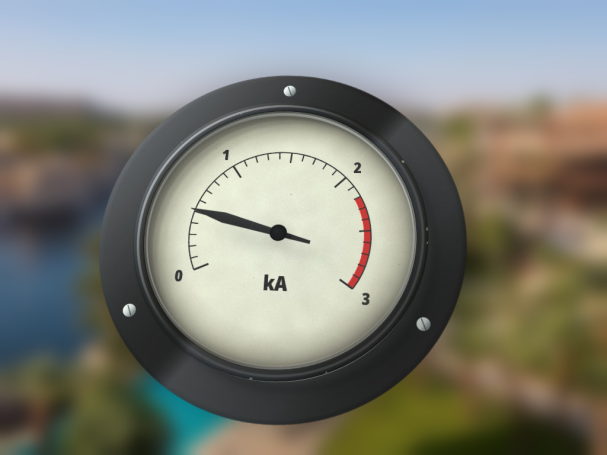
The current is 0.5 kA
